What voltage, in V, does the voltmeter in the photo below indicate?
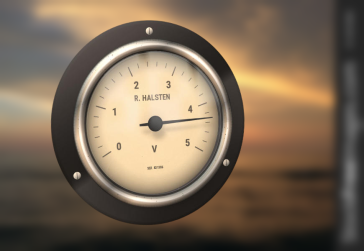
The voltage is 4.3 V
